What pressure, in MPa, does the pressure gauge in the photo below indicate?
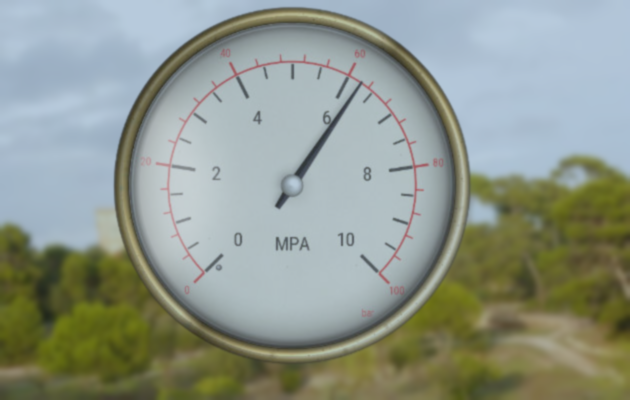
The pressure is 6.25 MPa
